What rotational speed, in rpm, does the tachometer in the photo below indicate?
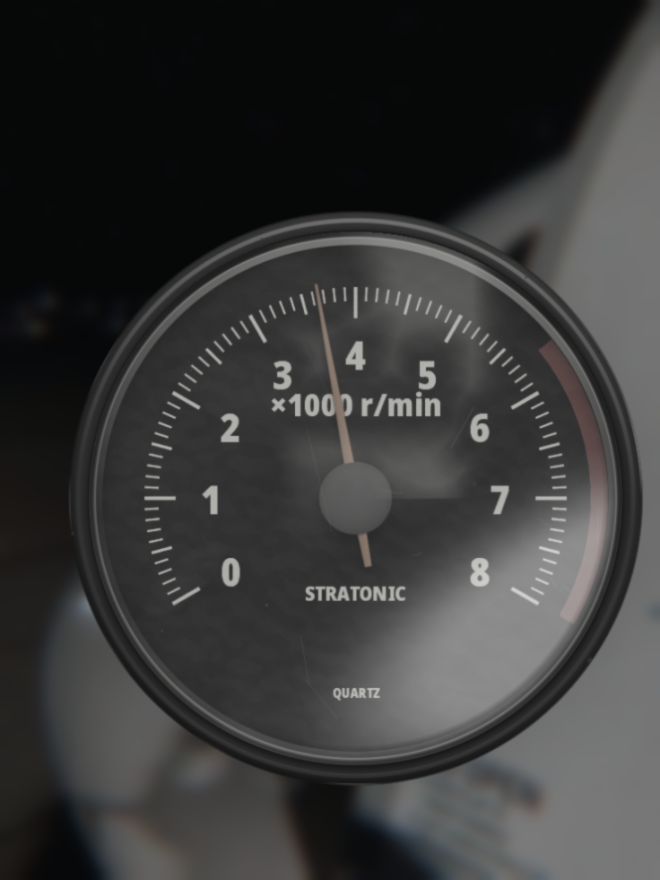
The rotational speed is 3650 rpm
